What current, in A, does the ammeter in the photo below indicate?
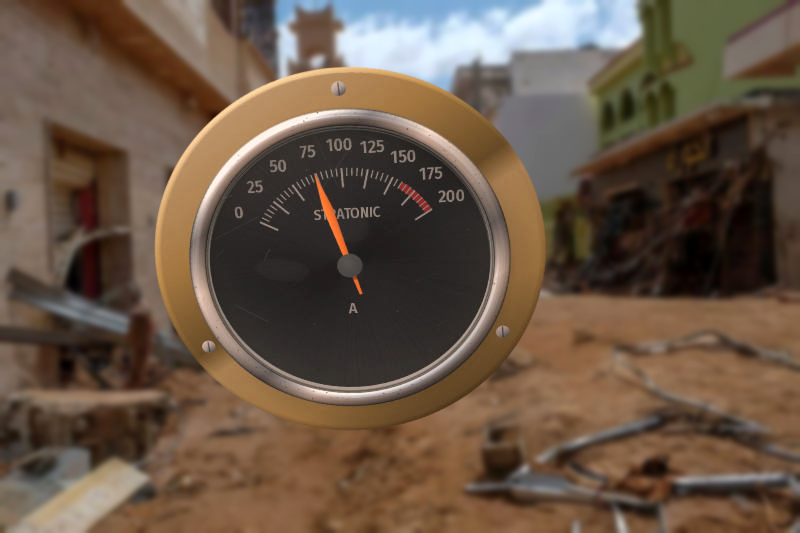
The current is 75 A
